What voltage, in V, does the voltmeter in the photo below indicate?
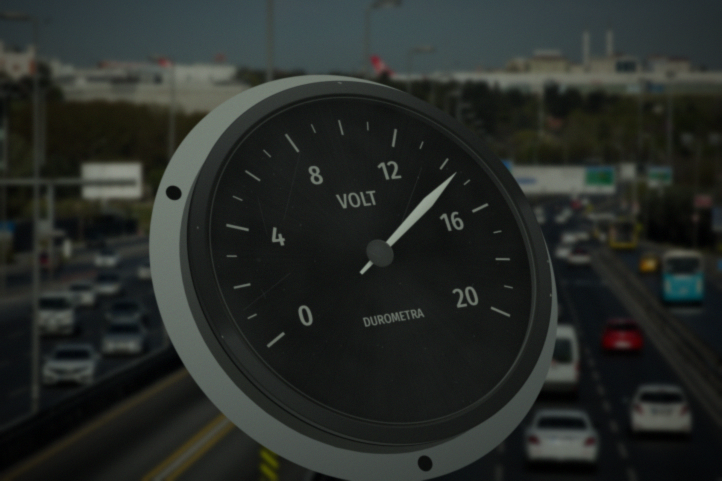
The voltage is 14.5 V
